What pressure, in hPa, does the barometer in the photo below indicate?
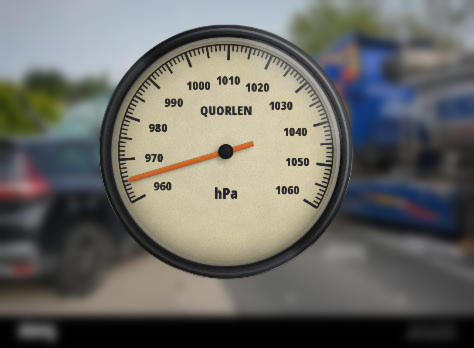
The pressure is 965 hPa
